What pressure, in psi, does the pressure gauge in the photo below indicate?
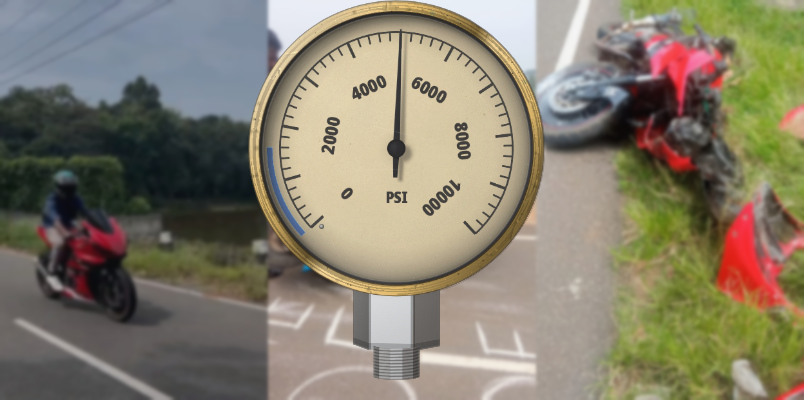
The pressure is 5000 psi
